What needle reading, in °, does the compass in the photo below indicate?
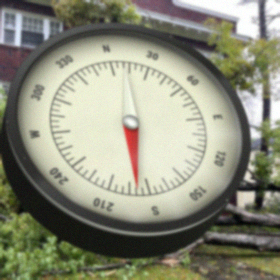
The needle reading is 190 °
